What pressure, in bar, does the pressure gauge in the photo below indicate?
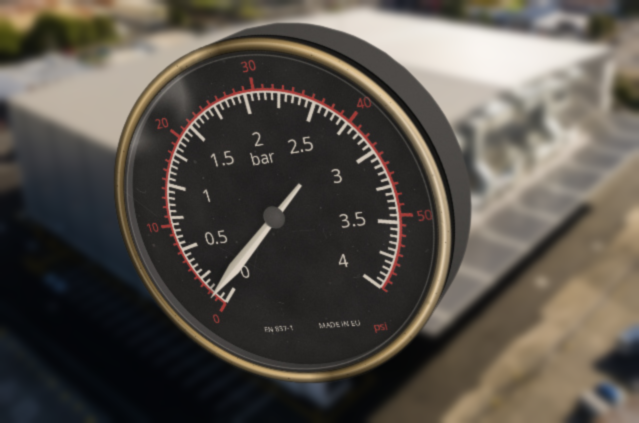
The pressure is 0.1 bar
